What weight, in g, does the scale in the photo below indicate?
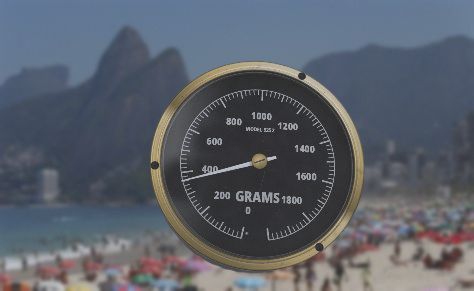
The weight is 360 g
